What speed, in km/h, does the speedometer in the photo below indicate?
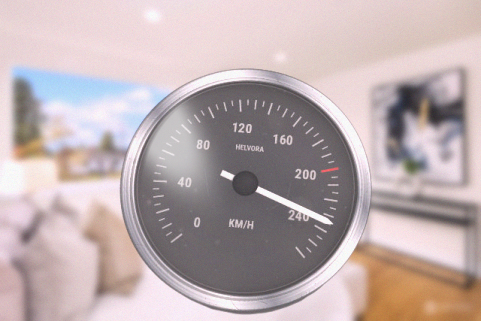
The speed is 235 km/h
